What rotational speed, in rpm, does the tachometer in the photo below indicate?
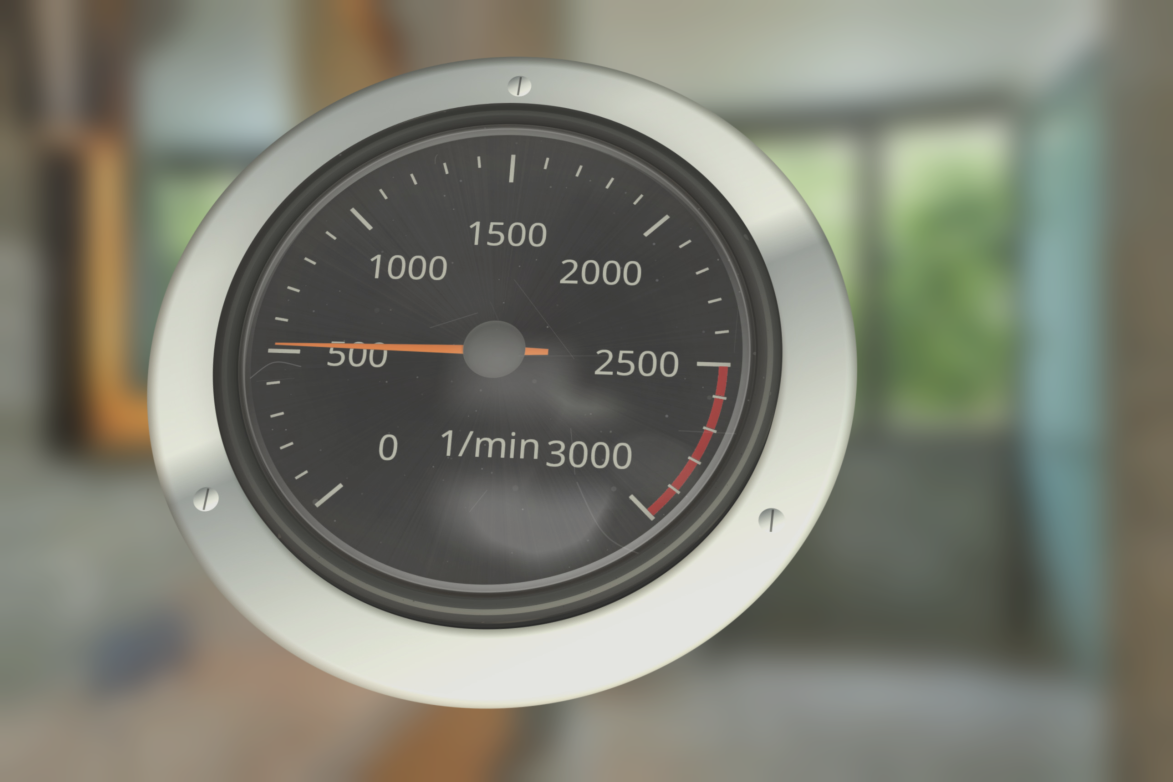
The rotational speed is 500 rpm
